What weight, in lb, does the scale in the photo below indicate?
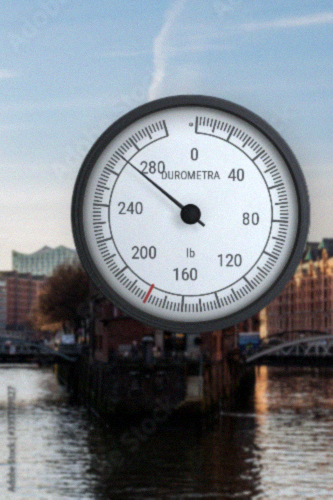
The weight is 270 lb
